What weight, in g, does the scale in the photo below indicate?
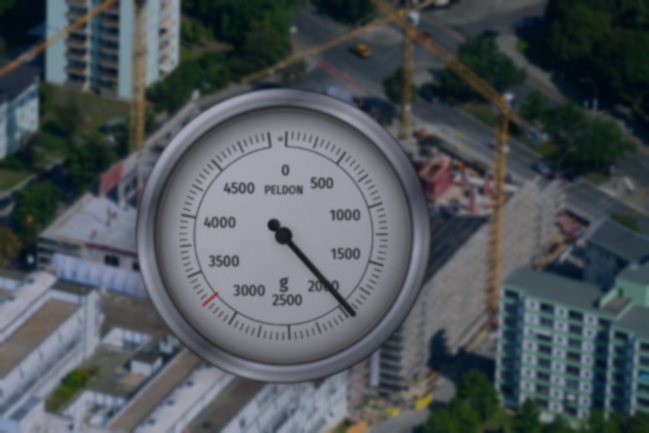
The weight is 1950 g
